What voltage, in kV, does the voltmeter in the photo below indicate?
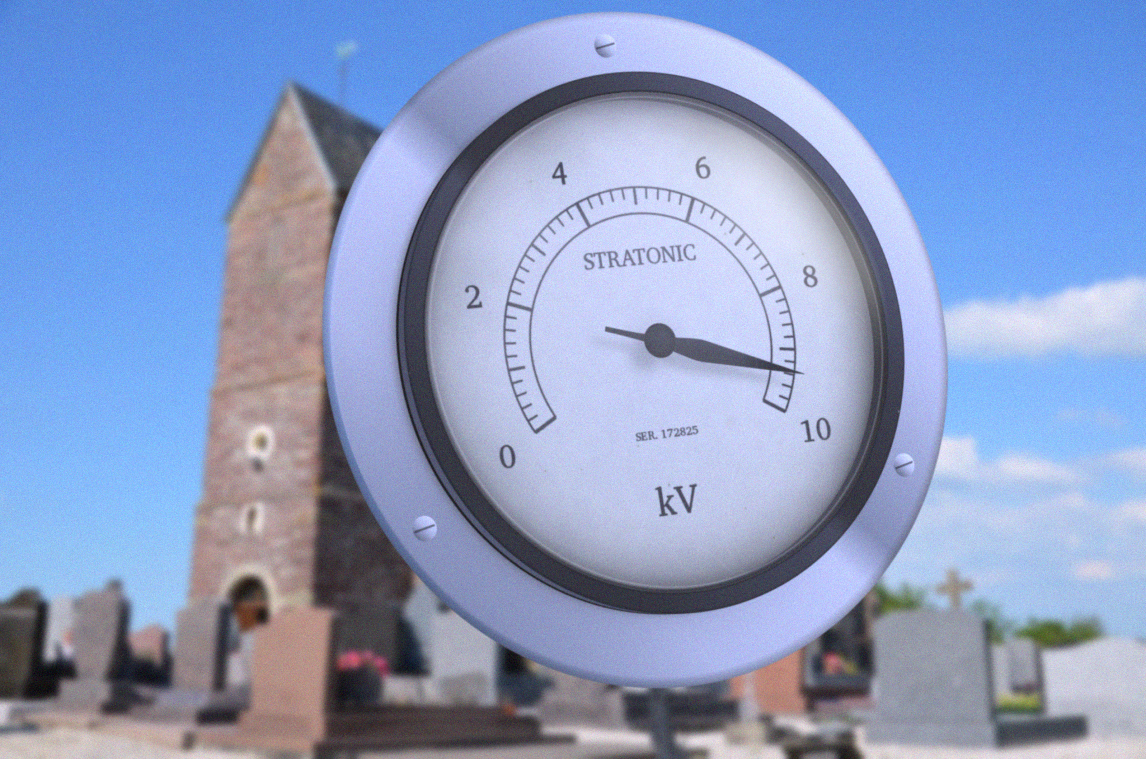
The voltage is 9.4 kV
